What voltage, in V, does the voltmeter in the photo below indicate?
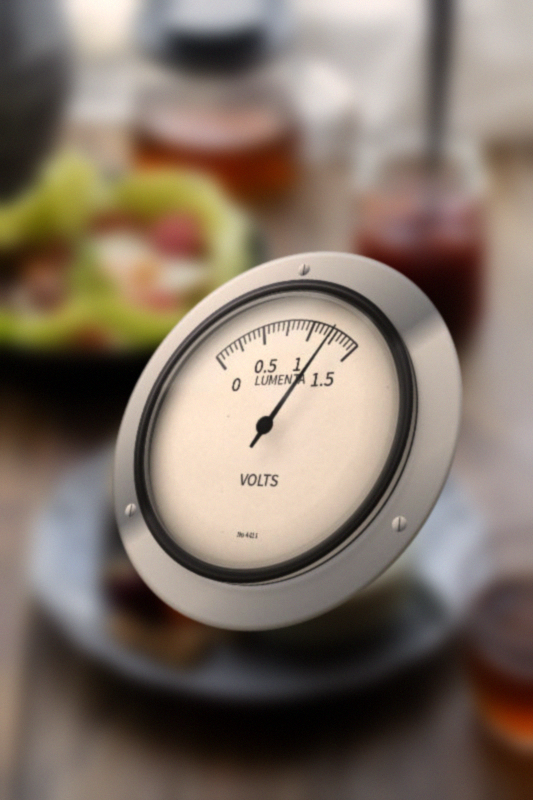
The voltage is 1.25 V
